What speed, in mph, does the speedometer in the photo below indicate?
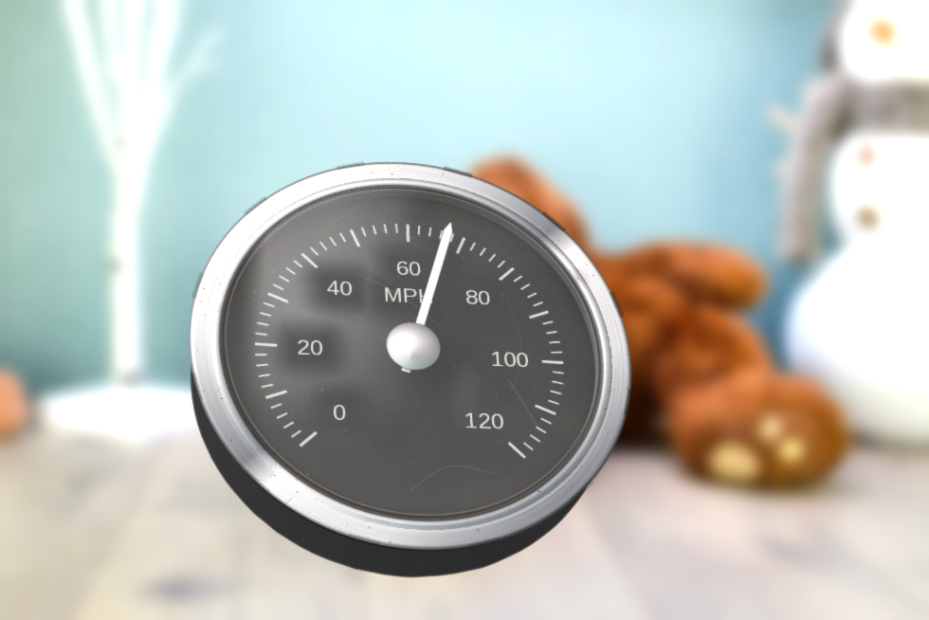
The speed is 67 mph
